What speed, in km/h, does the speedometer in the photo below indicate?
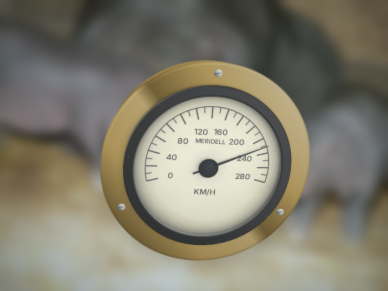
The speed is 230 km/h
